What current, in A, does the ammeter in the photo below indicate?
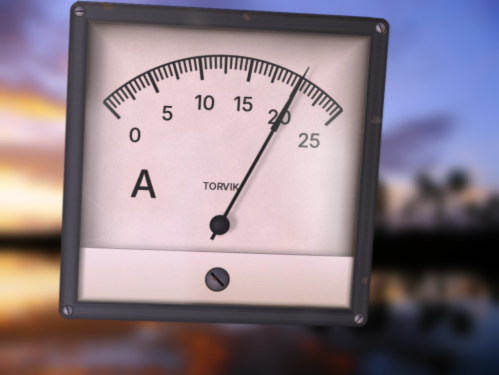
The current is 20 A
